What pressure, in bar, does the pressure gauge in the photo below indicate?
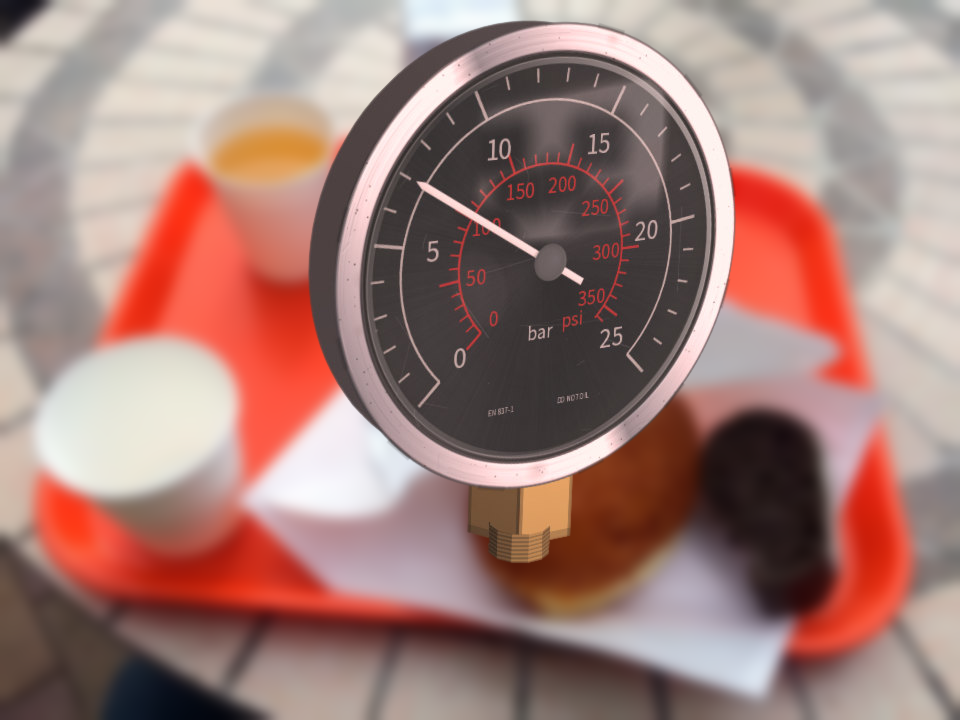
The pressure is 7 bar
